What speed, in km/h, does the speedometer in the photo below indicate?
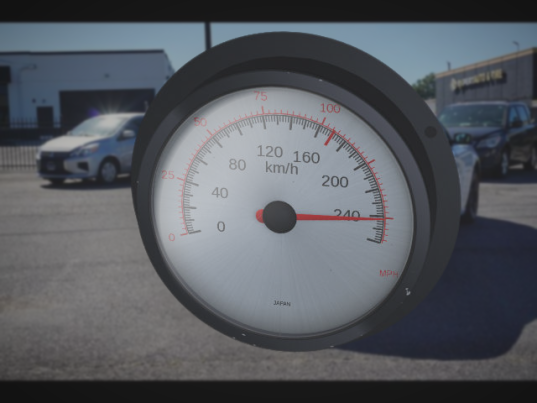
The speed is 240 km/h
